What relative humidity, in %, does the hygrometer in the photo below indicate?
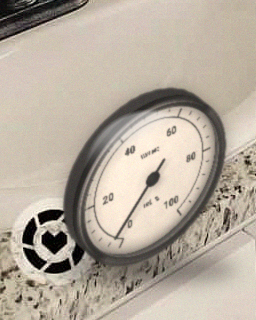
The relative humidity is 4 %
